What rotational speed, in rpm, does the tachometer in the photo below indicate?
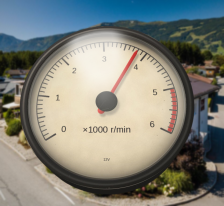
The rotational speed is 3800 rpm
